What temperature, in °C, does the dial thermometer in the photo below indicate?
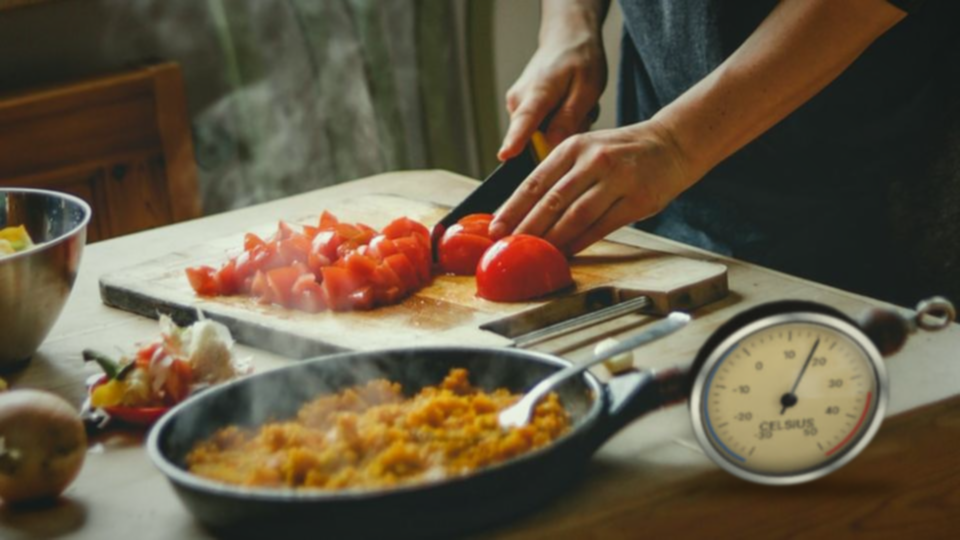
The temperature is 16 °C
